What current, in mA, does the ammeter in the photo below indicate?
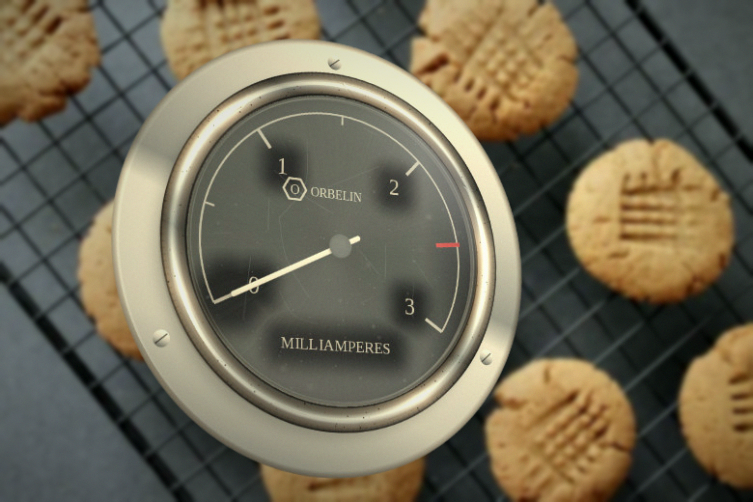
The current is 0 mA
